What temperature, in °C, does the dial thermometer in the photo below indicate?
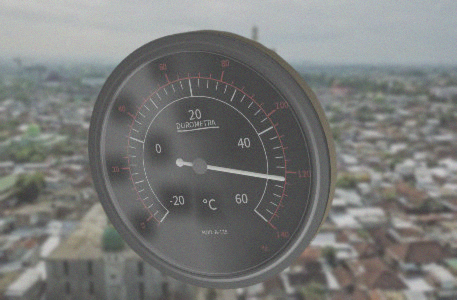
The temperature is 50 °C
